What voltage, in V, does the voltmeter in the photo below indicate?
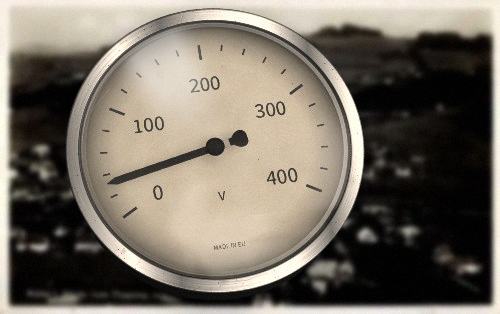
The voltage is 30 V
